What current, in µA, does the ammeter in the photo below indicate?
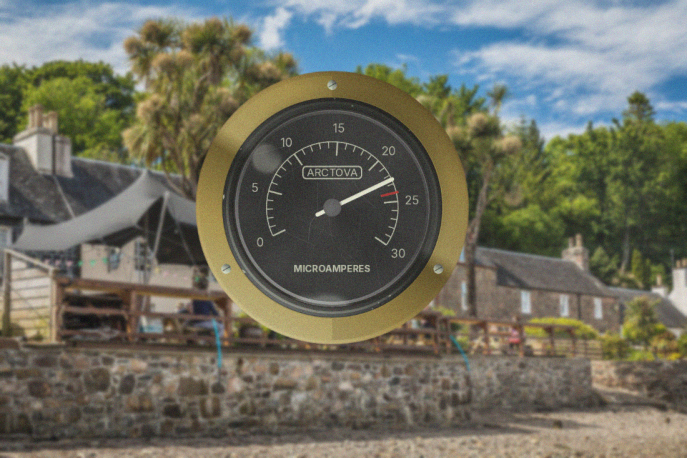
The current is 22.5 µA
